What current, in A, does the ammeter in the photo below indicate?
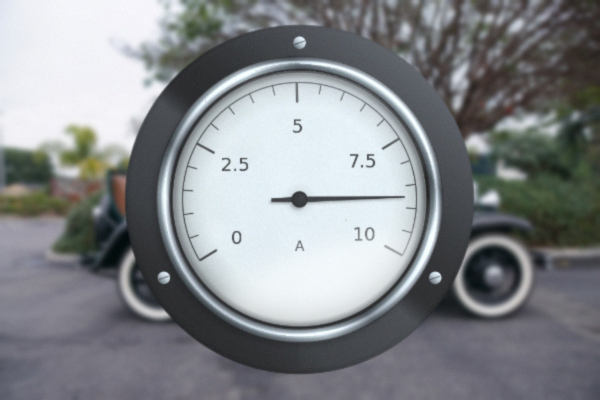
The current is 8.75 A
